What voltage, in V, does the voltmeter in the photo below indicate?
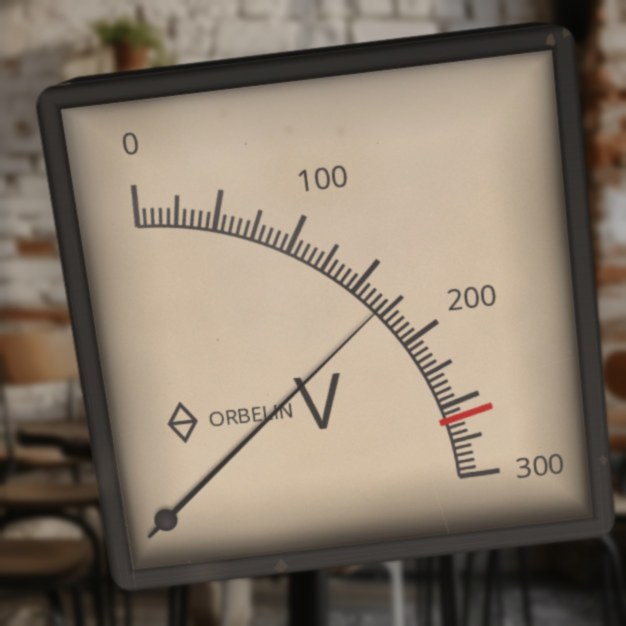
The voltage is 170 V
